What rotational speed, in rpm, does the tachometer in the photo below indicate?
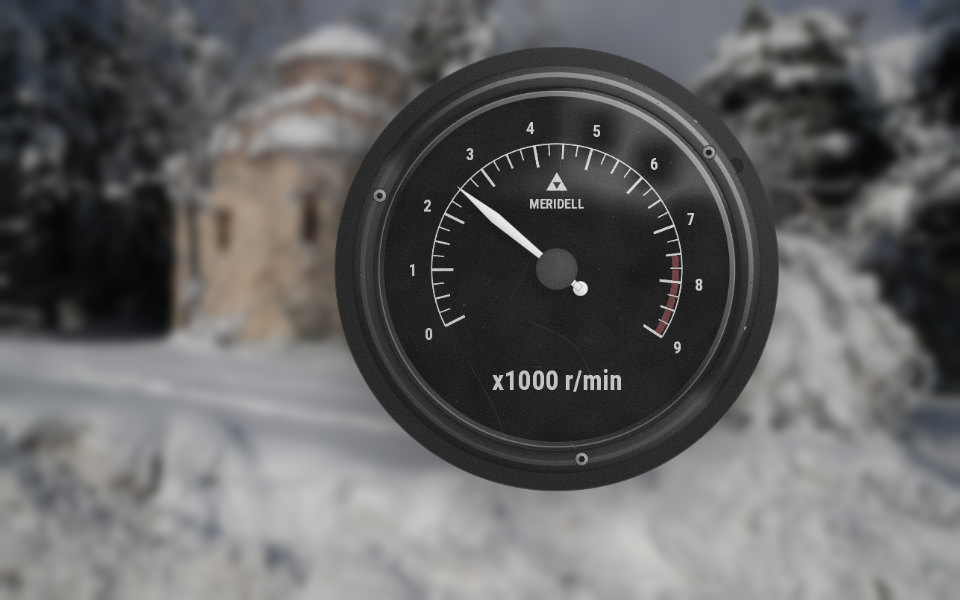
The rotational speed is 2500 rpm
